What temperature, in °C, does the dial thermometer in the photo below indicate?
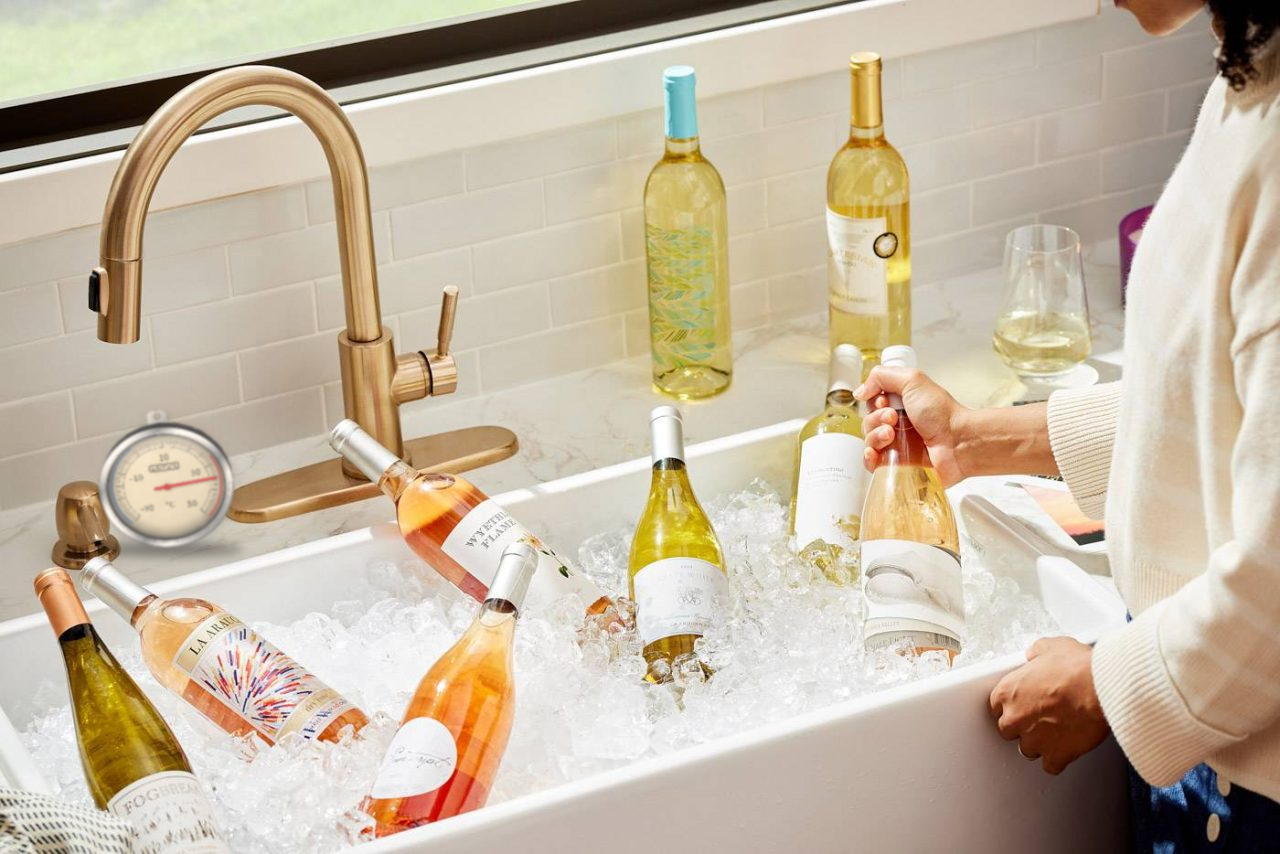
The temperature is 35 °C
